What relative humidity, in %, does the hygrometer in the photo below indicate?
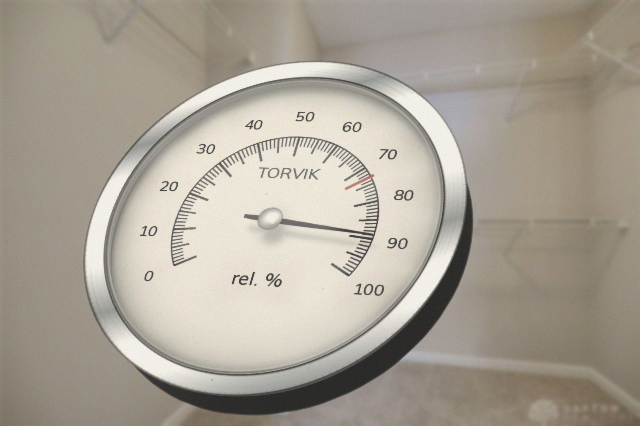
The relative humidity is 90 %
